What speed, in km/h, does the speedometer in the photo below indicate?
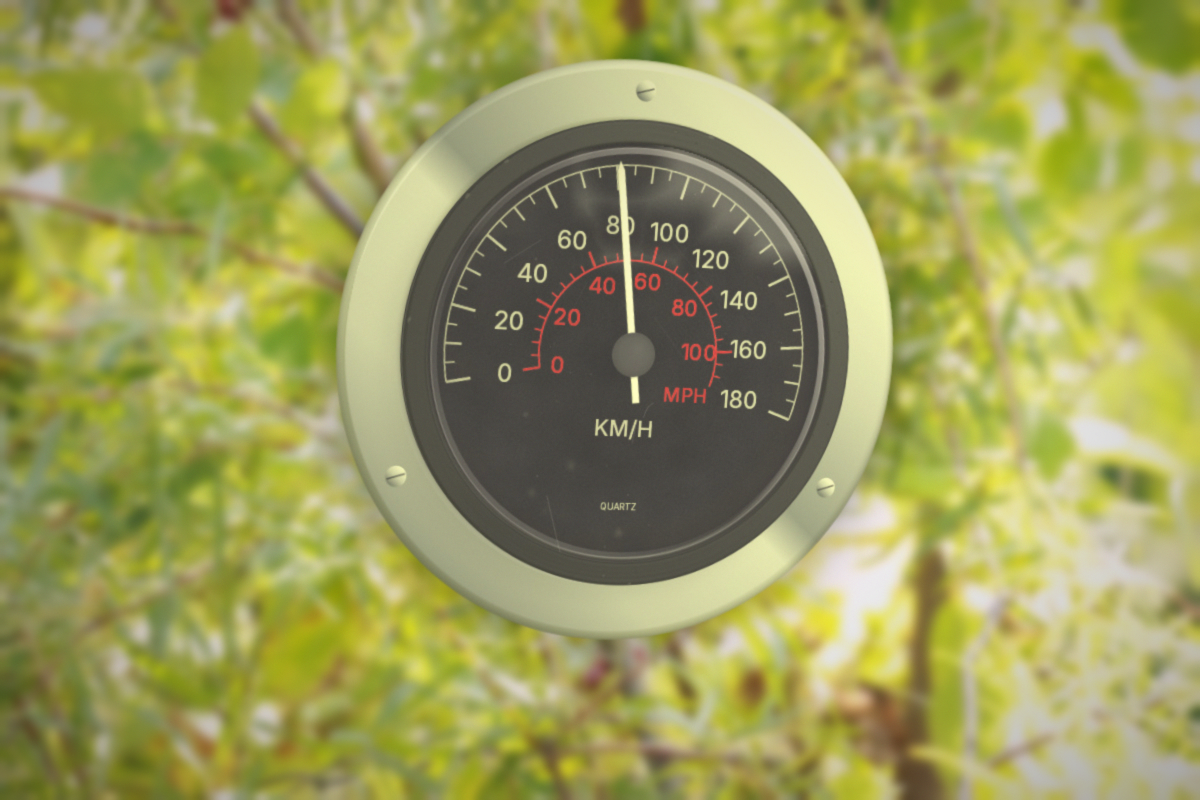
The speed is 80 km/h
